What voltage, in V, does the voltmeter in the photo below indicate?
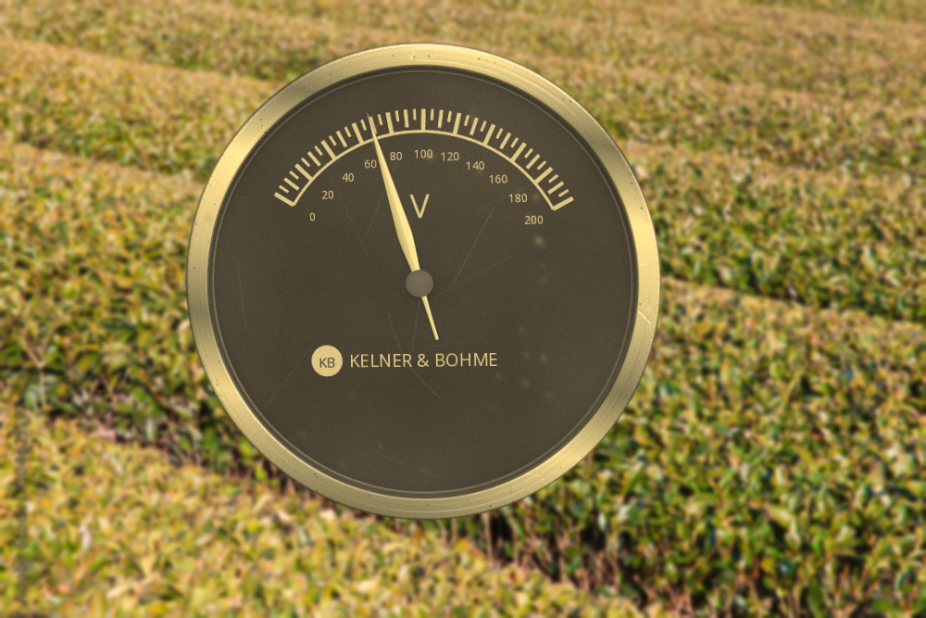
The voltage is 70 V
